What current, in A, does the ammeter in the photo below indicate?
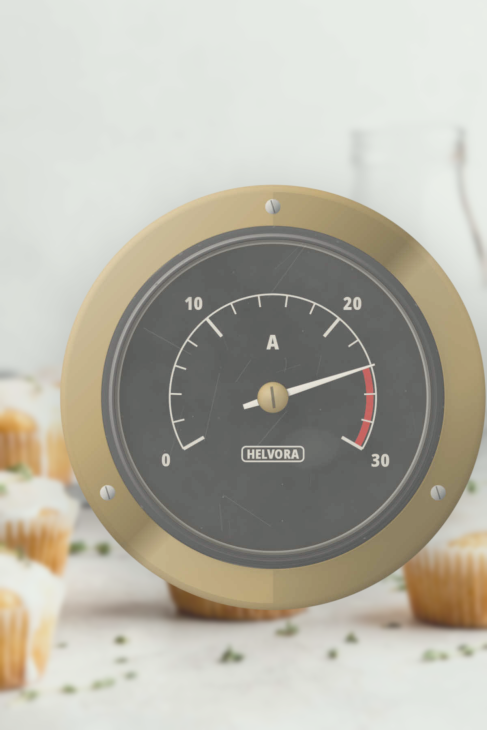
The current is 24 A
